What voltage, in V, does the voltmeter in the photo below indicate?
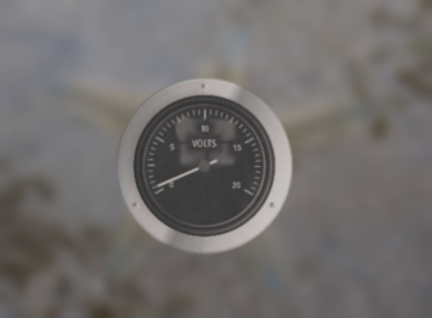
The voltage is 0.5 V
